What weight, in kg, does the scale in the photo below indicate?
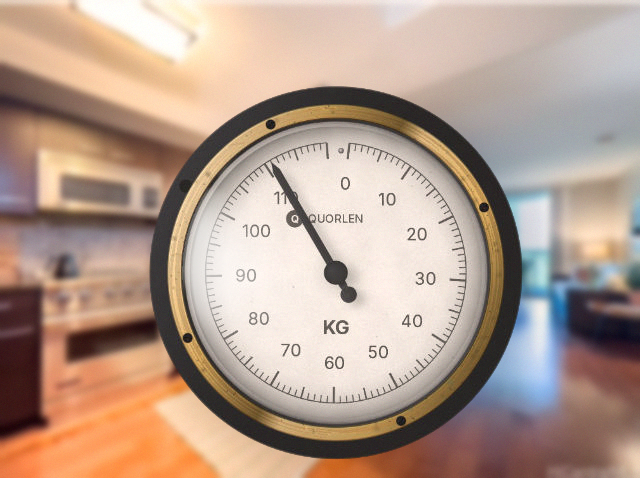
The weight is 111 kg
